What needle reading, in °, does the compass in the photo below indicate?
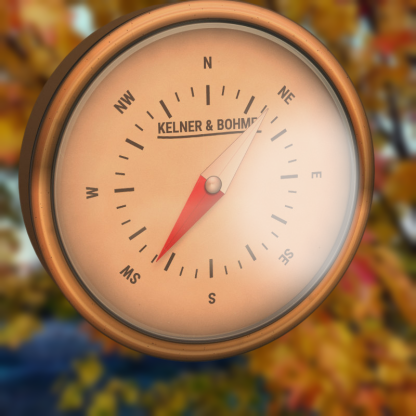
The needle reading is 220 °
